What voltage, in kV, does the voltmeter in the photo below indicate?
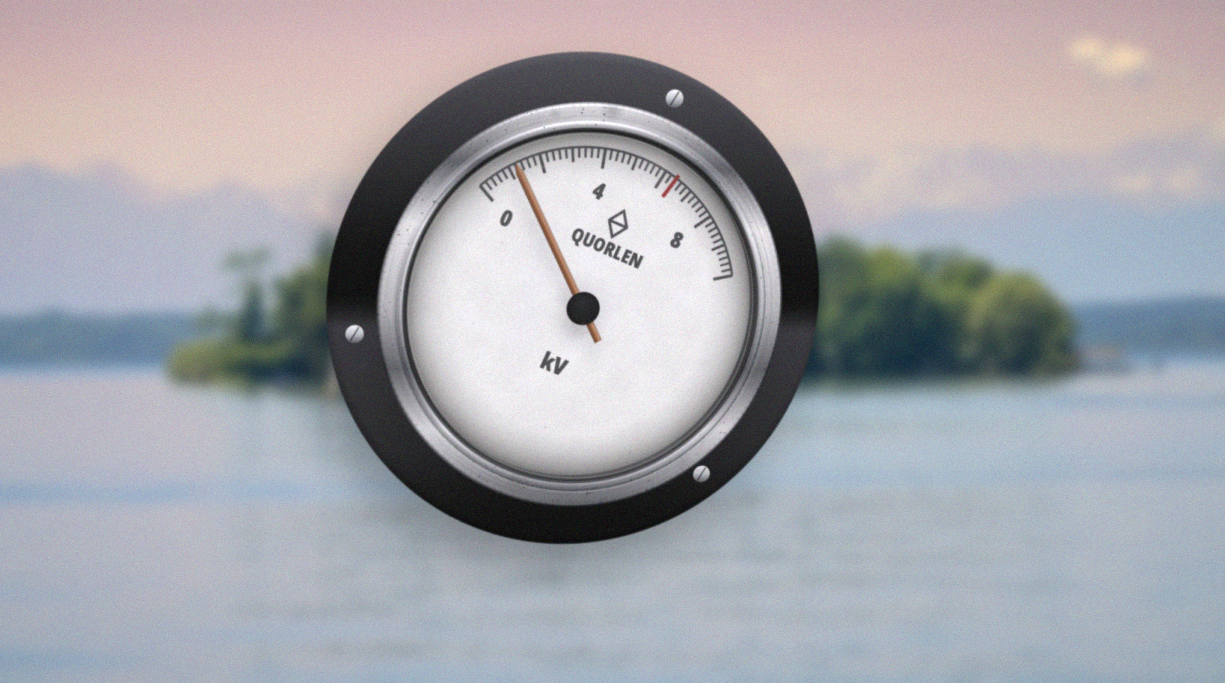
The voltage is 1.2 kV
